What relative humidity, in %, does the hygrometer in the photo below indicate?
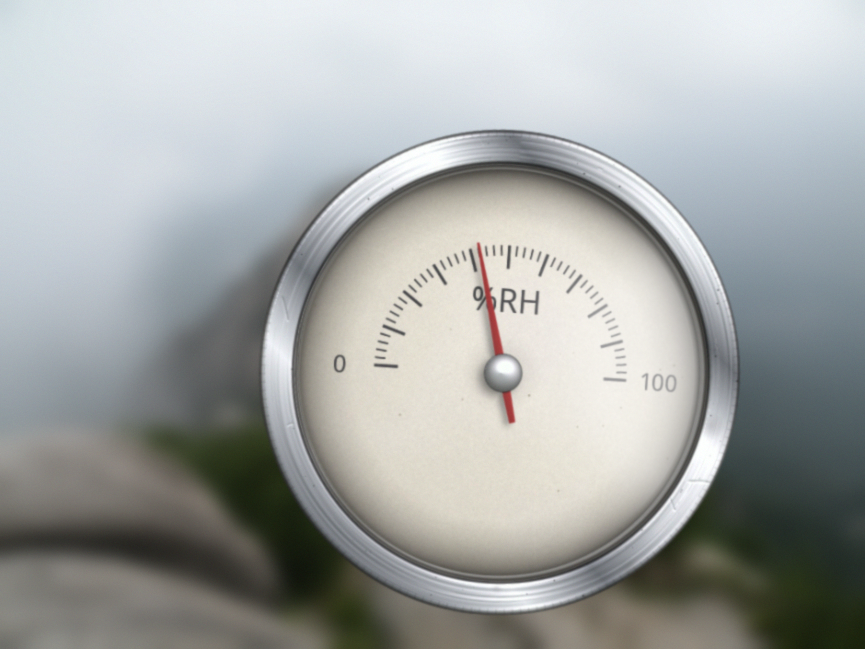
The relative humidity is 42 %
